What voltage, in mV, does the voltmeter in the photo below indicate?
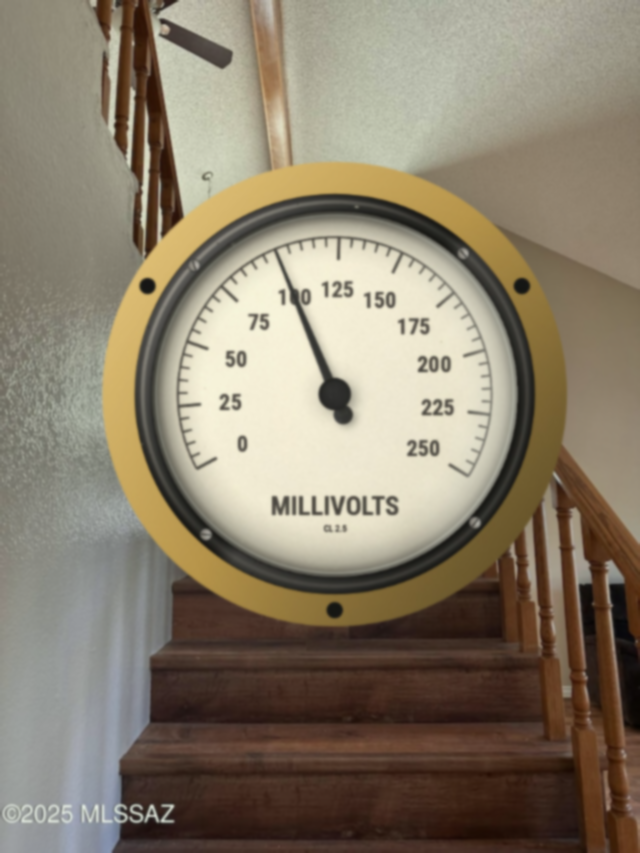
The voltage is 100 mV
